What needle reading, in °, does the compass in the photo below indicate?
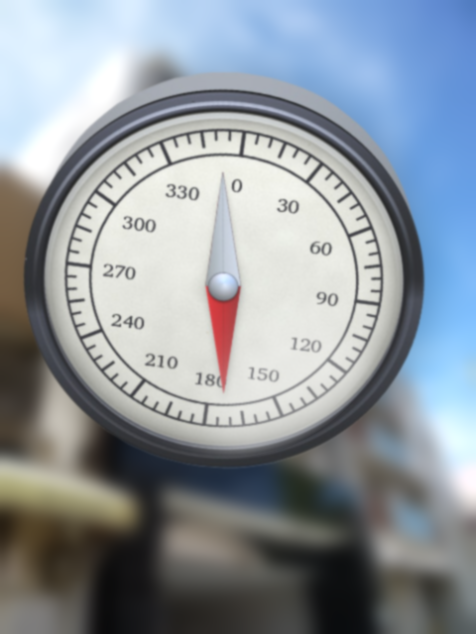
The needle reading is 172.5 °
